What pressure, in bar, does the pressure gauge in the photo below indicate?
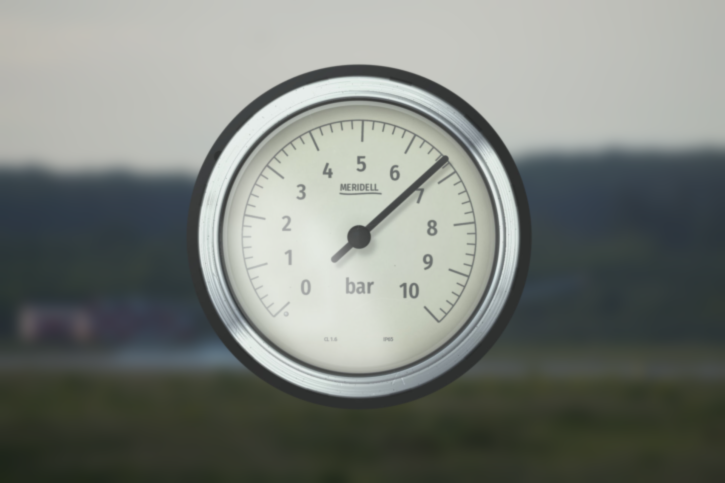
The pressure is 6.7 bar
